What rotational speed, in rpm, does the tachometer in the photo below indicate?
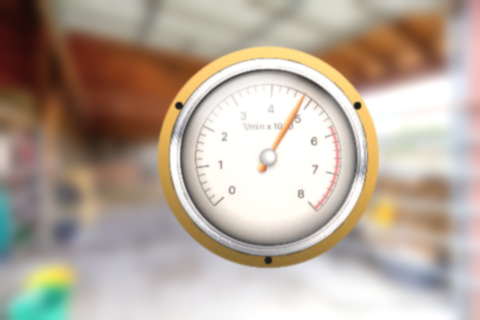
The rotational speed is 4800 rpm
